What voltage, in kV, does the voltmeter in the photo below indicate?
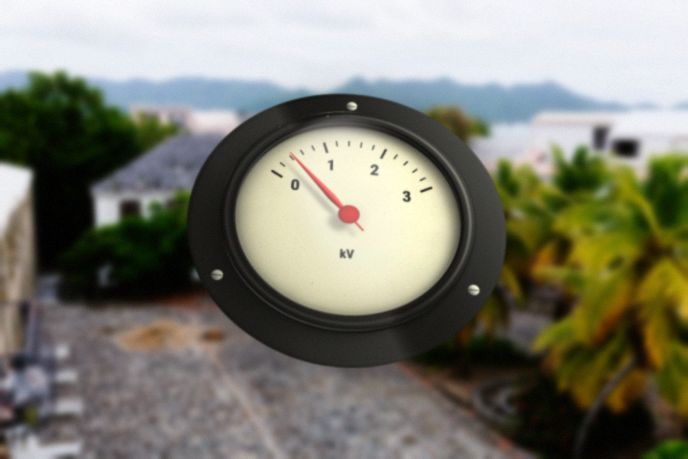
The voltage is 0.4 kV
